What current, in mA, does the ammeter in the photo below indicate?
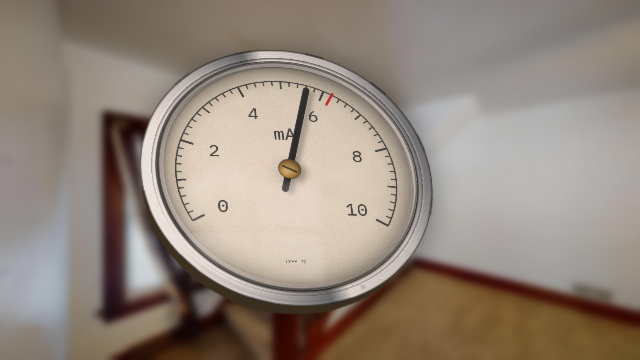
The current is 5.6 mA
